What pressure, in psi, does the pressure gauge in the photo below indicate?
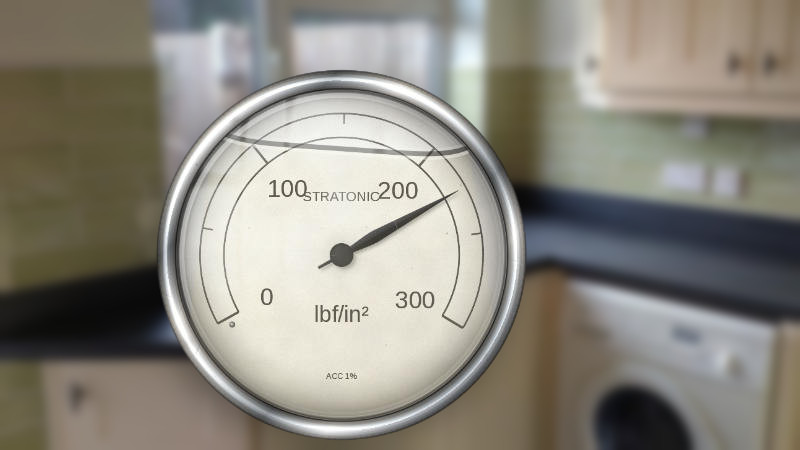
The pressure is 225 psi
